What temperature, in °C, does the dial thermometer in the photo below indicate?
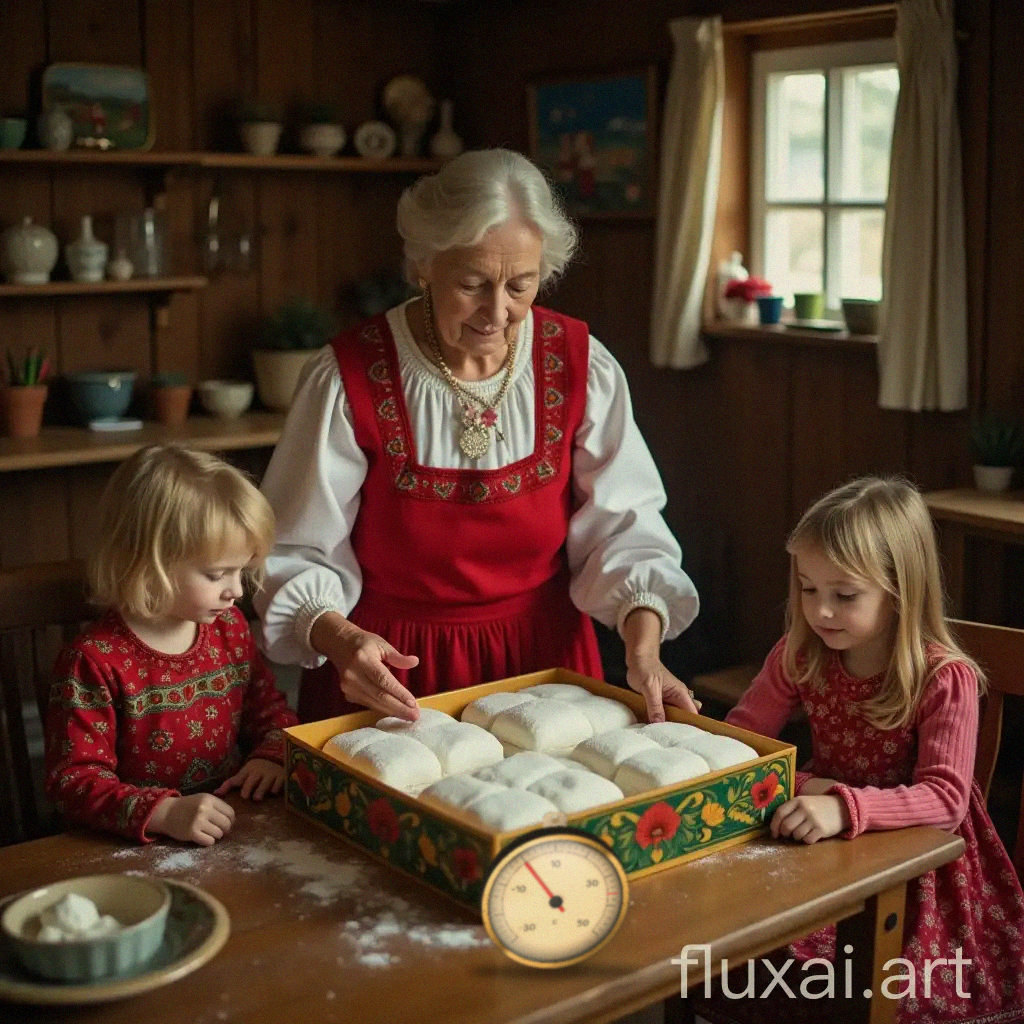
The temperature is 0 °C
